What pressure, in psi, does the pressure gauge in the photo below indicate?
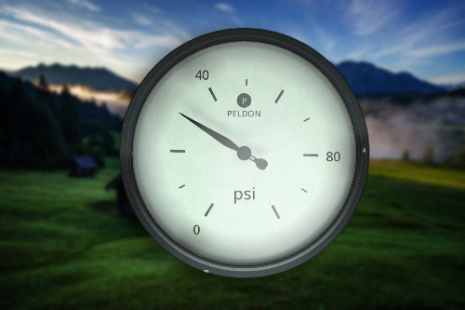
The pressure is 30 psi
